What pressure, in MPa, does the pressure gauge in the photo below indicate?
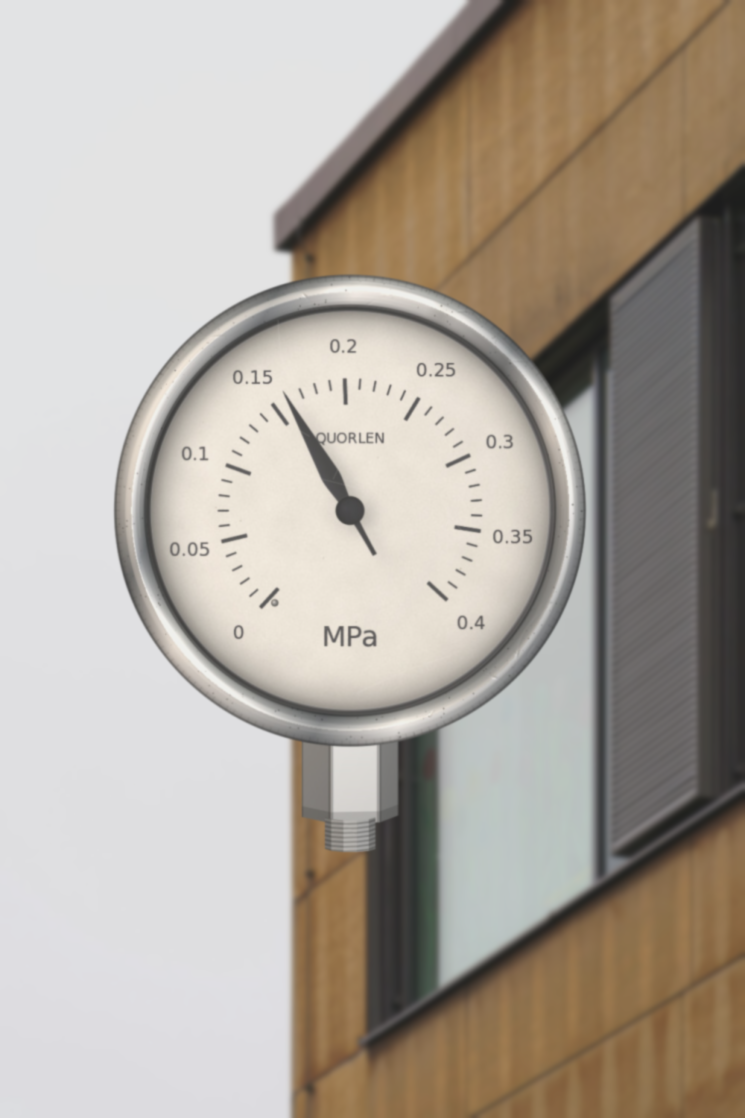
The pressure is 0.16 MPa
